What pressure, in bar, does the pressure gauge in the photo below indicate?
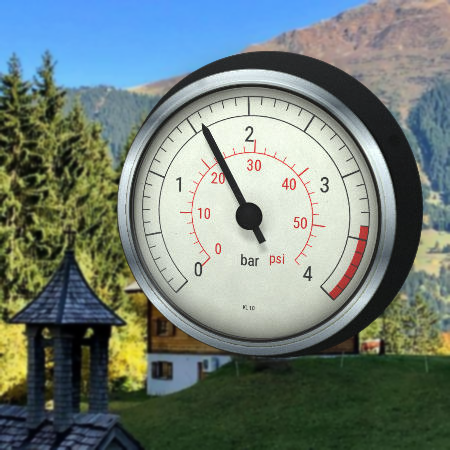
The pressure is 1.6 bar
